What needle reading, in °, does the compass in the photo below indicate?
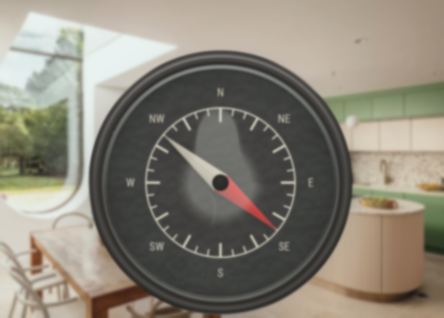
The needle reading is 130 °
